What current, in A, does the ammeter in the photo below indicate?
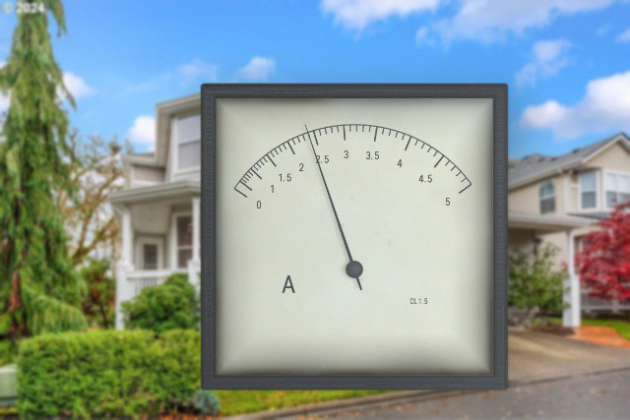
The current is 2.4 A
